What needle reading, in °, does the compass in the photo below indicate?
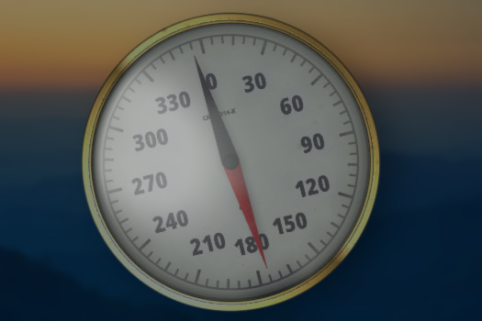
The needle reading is 175 °
